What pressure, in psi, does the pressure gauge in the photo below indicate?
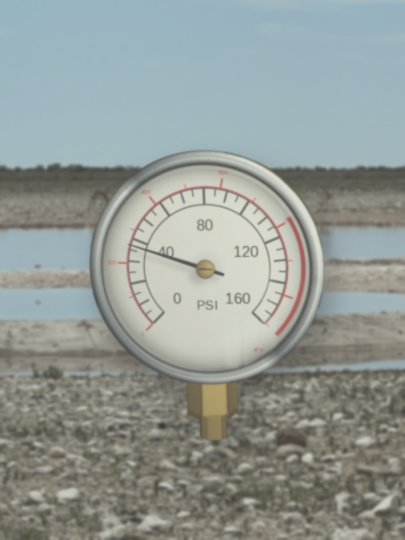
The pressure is 37.5 psi
